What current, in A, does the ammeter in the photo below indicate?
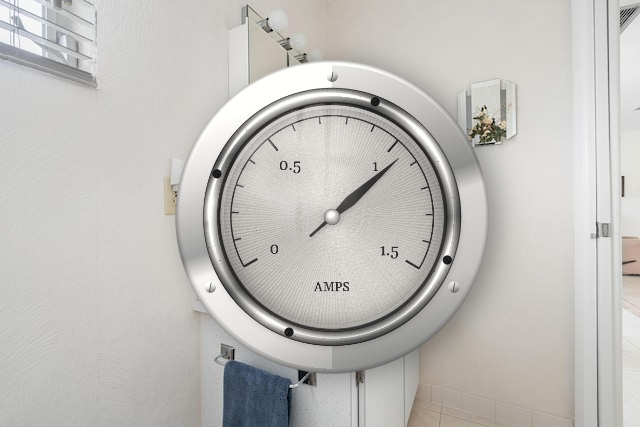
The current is 1.05 A
